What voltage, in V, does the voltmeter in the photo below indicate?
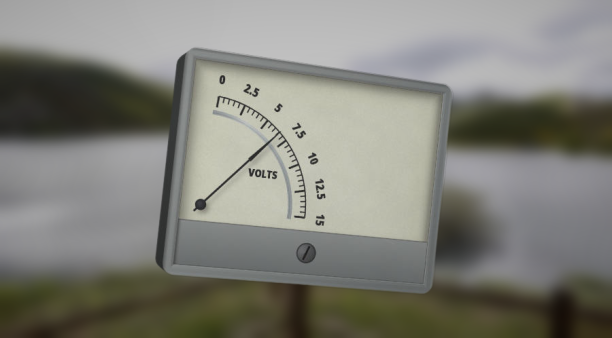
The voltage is 6.5 V
